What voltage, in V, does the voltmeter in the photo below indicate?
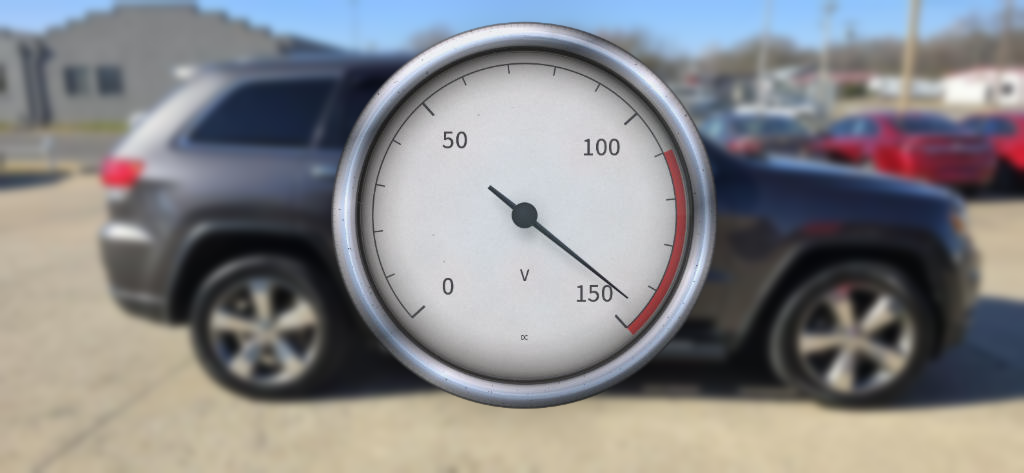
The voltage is 145 V
